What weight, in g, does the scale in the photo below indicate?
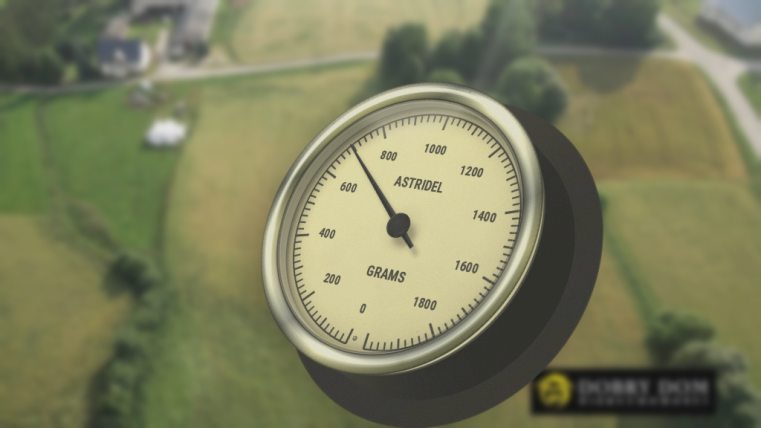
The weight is 700 g
